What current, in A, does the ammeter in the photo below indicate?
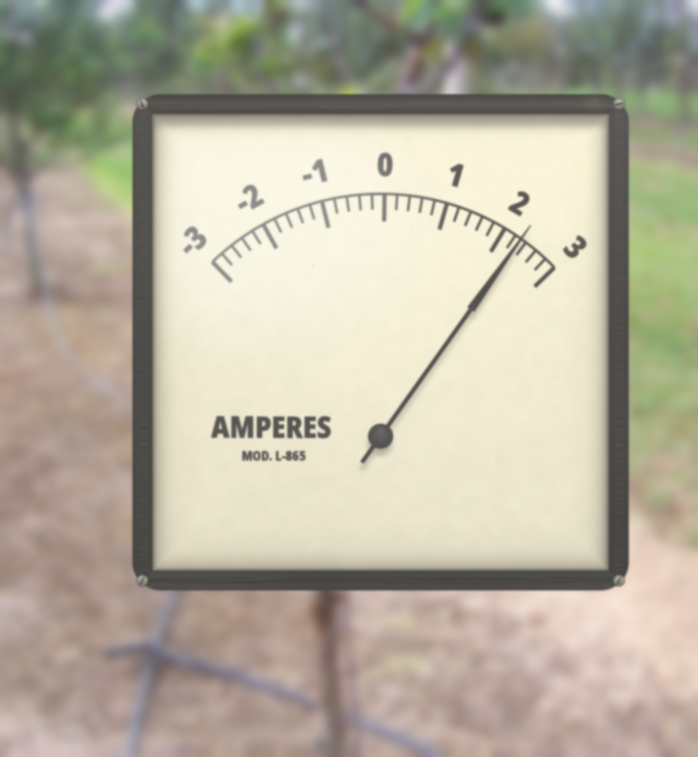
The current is 2.3 A
